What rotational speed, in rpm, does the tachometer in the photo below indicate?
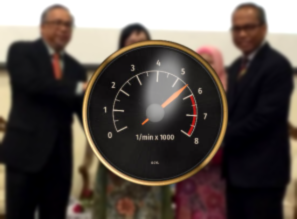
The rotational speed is 5500 rpm
